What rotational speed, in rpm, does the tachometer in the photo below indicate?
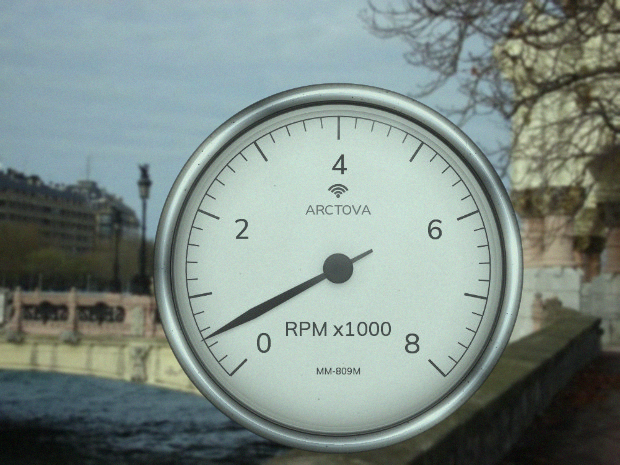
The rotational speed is 500 rpm
